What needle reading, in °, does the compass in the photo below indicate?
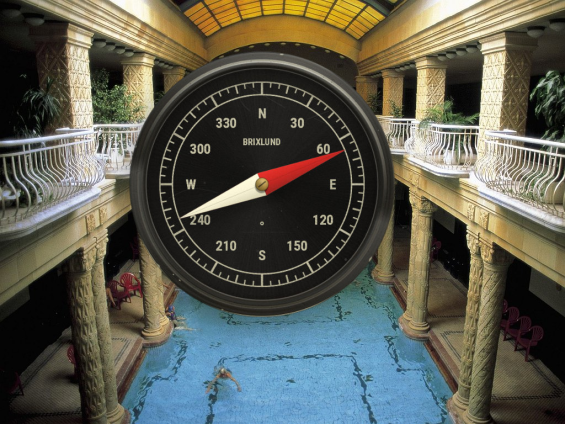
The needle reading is 67.5 °
